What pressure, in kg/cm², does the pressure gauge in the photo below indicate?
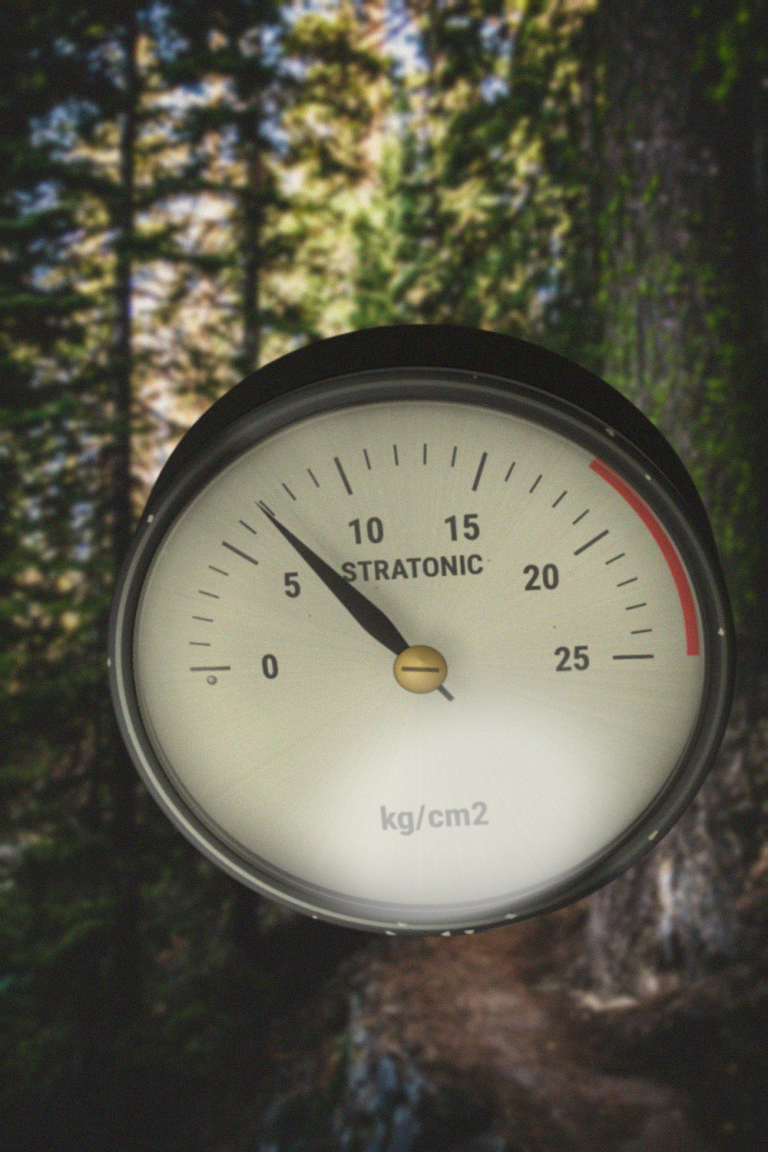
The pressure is 7 kg/cm²
